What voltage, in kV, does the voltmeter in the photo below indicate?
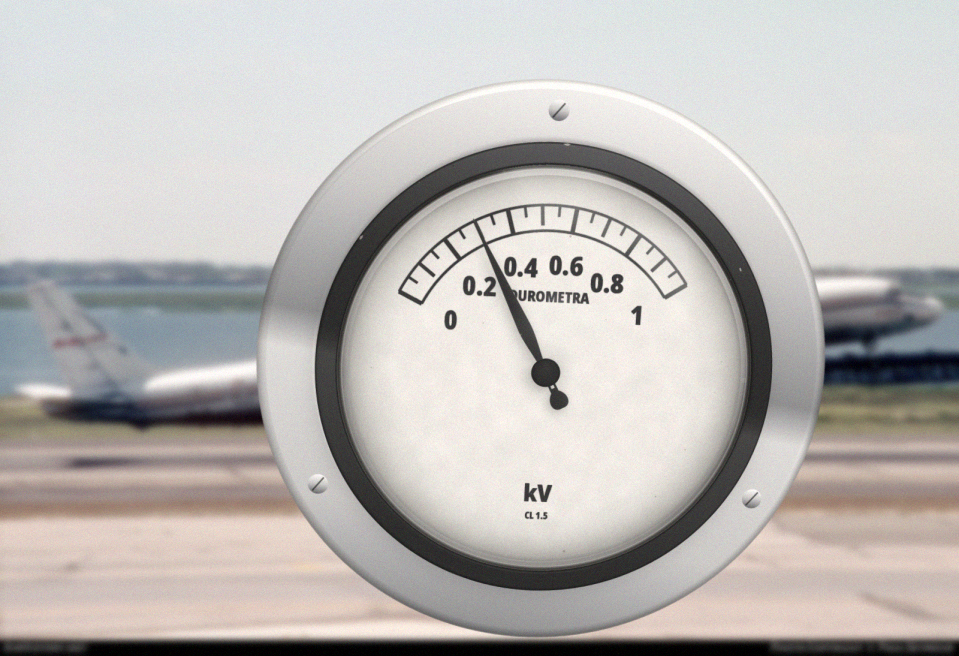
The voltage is 0.3 kV
